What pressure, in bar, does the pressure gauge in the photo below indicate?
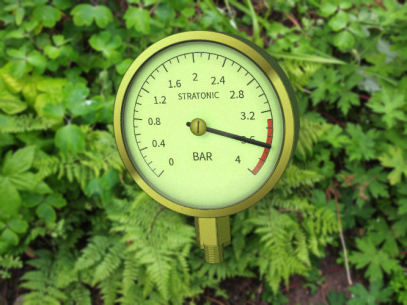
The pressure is 3.6 bar
